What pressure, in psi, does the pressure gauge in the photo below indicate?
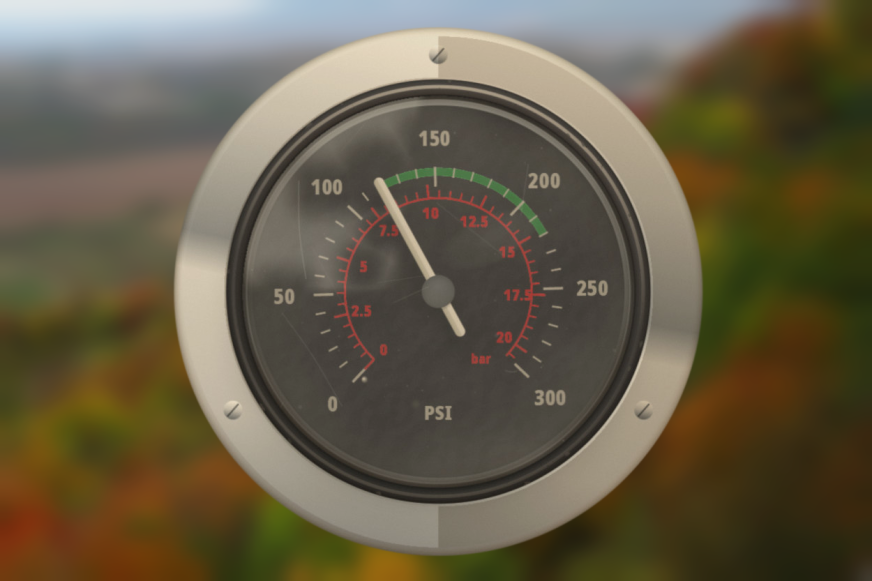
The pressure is 120 psi
